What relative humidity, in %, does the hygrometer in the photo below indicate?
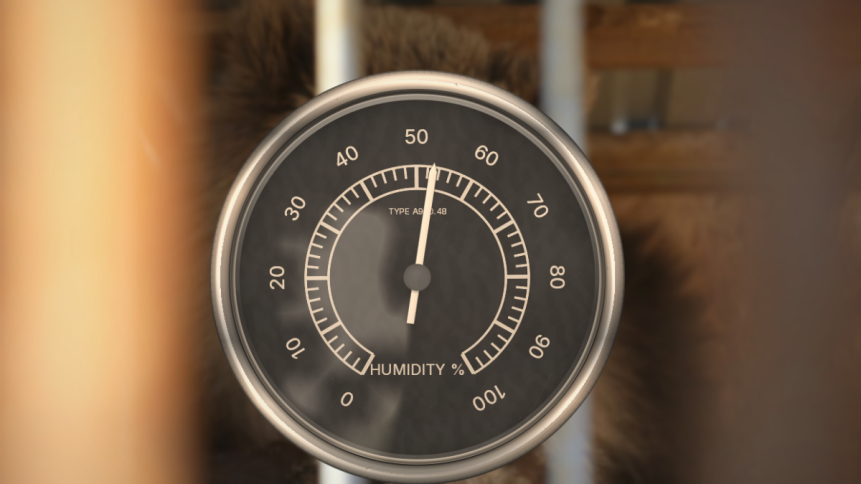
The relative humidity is 53 %
